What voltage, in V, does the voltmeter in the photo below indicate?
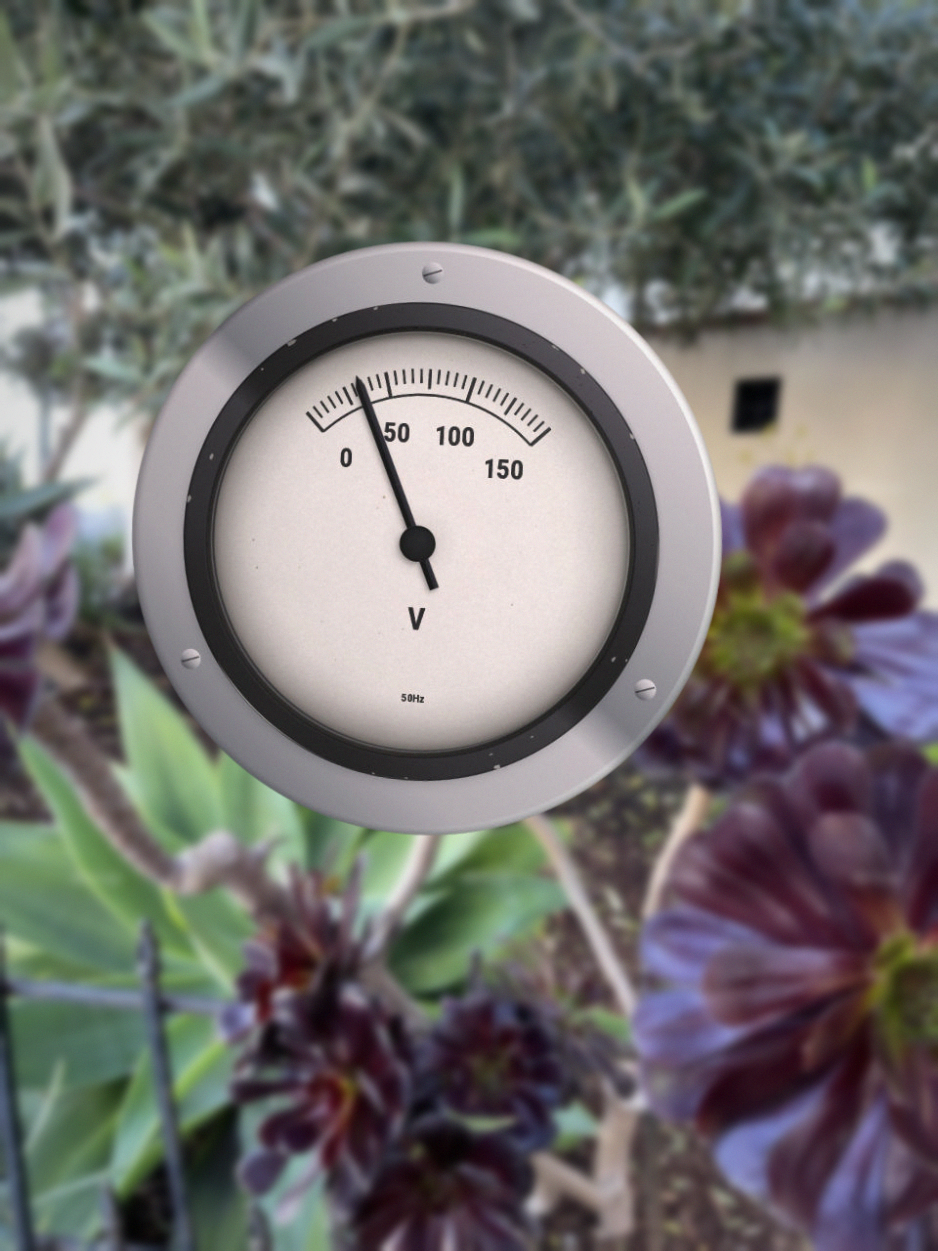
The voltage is 35 V
